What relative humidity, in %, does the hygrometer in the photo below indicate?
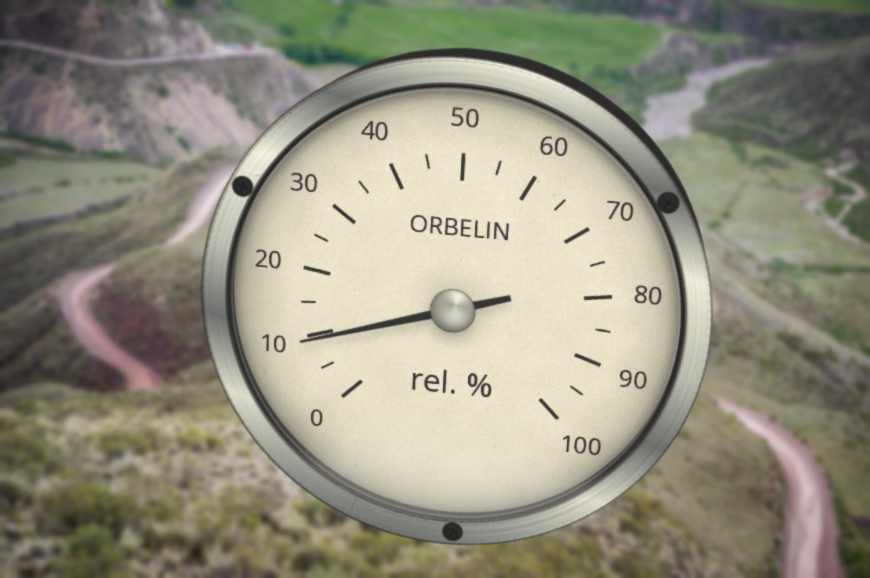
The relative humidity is 10 %
